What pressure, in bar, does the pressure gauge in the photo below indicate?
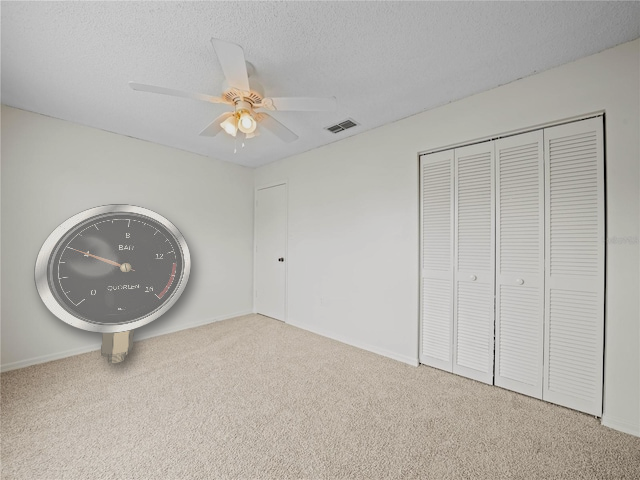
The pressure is 4 bar
